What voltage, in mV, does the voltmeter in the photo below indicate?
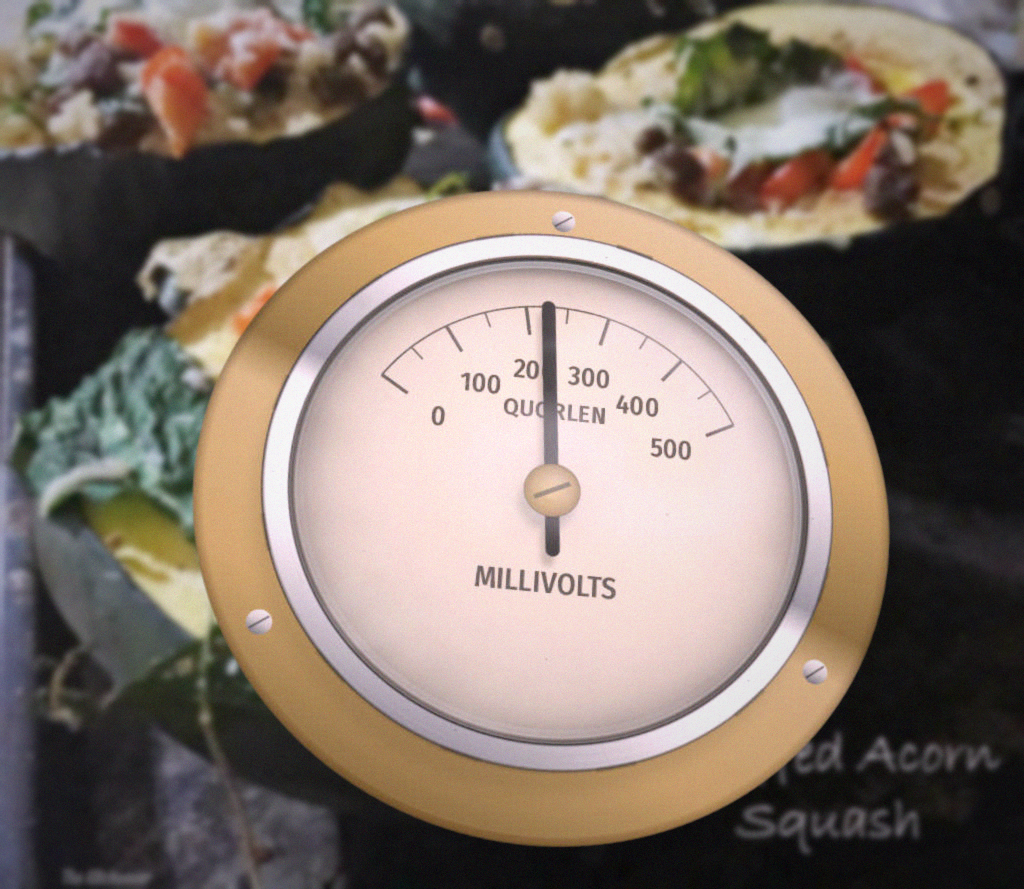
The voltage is 225 mV
